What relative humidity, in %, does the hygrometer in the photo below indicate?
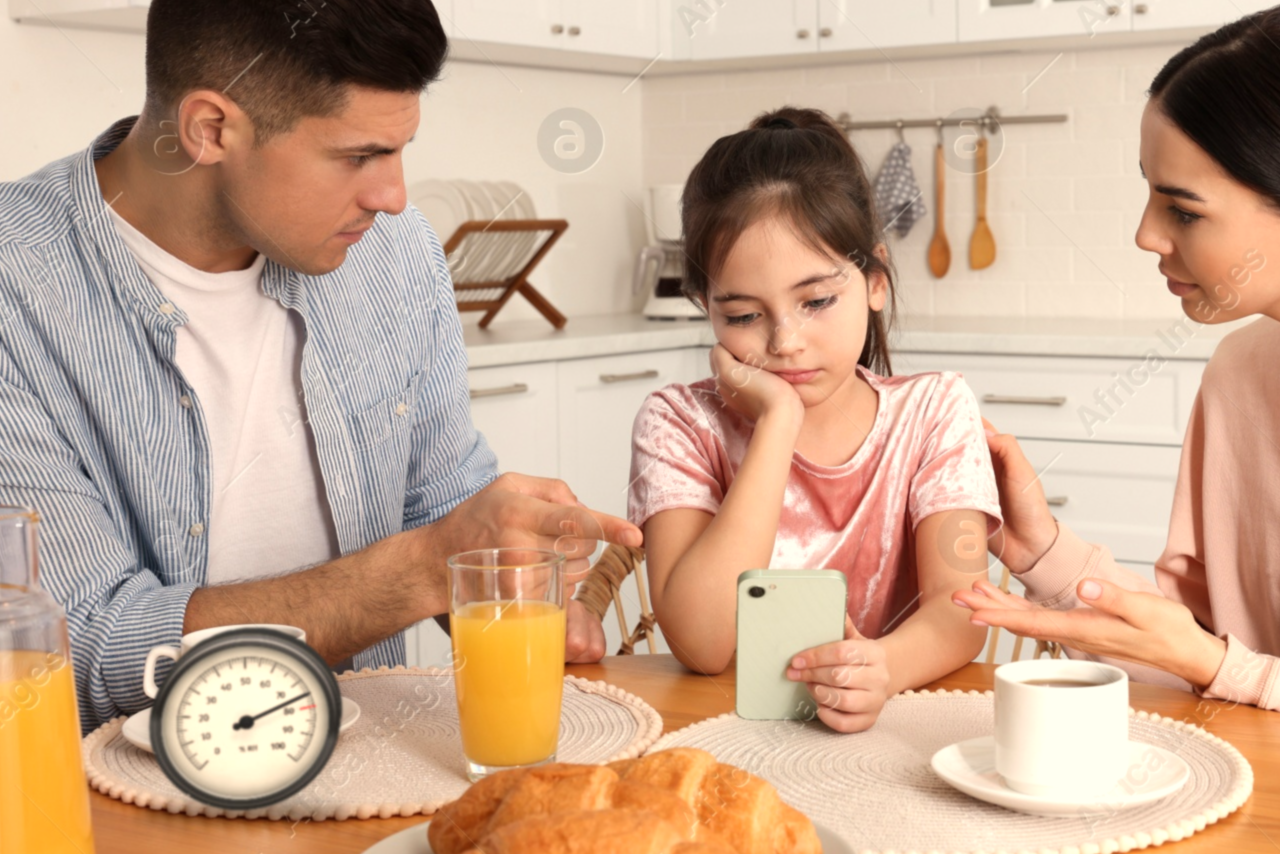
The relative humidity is 75 %
